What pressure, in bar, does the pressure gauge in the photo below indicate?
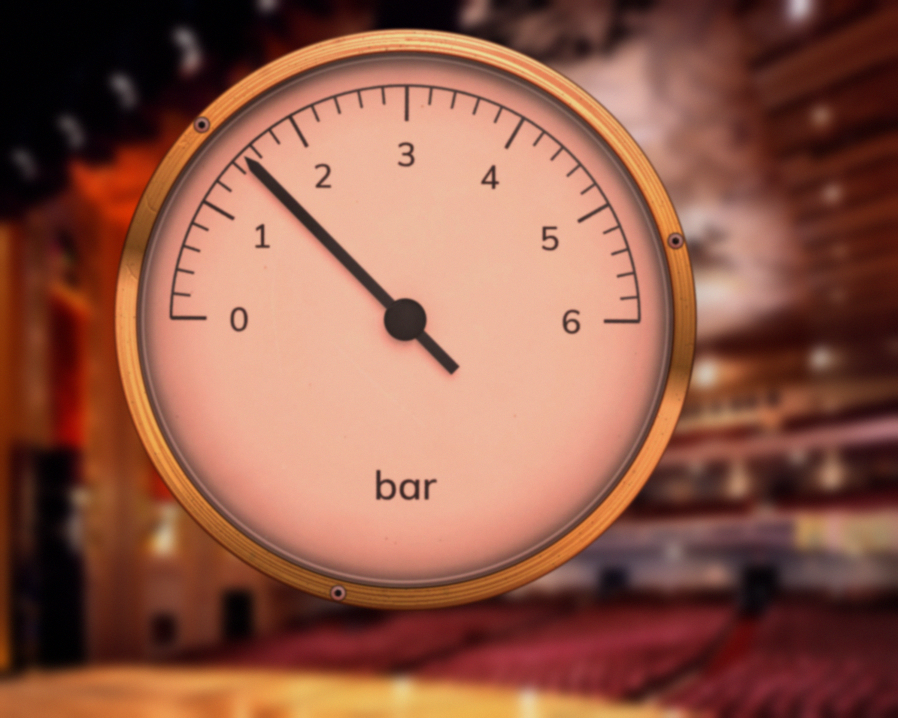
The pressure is 1.5 bar
